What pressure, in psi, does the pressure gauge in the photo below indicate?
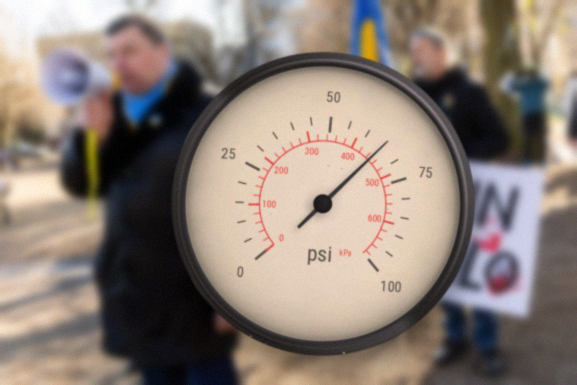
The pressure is 65 psi
